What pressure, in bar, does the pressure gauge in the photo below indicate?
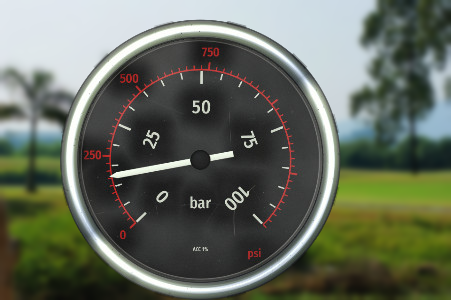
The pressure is 12.5 bar
